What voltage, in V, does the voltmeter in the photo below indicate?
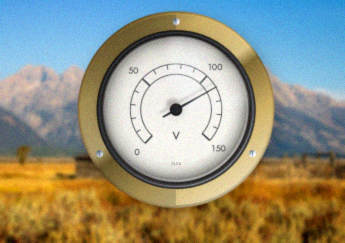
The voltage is 110 V
